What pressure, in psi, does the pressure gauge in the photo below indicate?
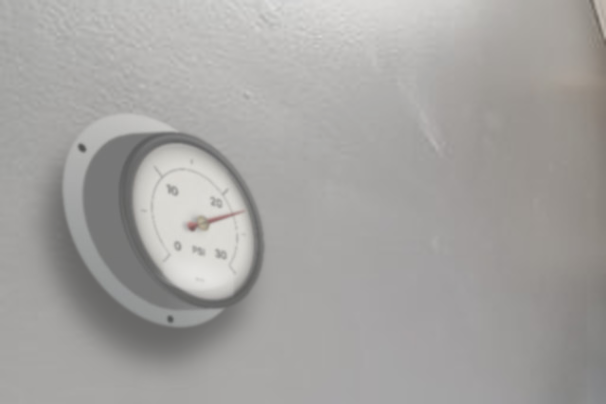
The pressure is 22.5 psi
